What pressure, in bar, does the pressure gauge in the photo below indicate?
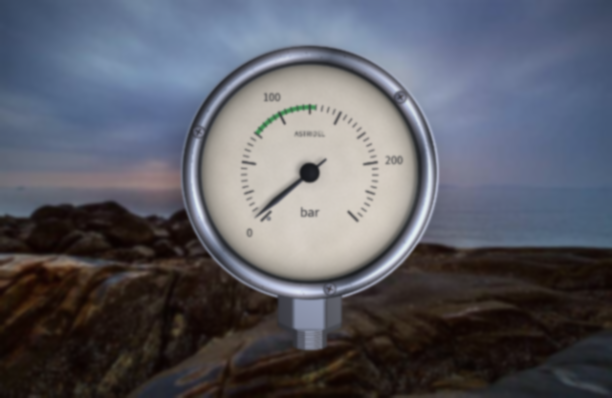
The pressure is 5 bar
